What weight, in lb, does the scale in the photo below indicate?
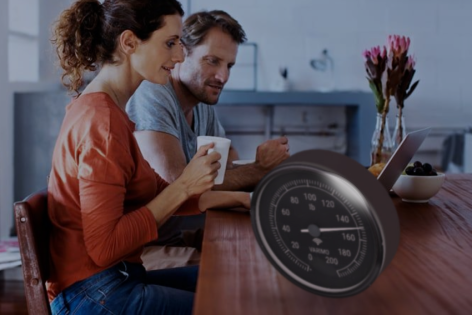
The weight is 150 lb
